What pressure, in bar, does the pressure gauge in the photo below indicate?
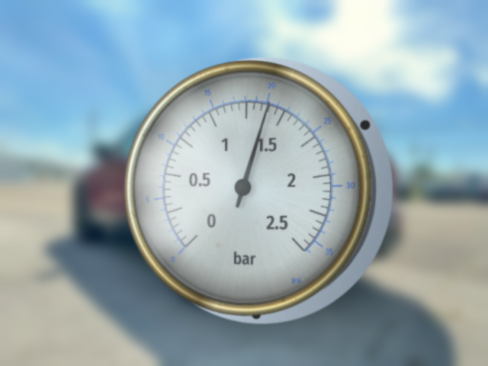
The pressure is 1.4 bar
